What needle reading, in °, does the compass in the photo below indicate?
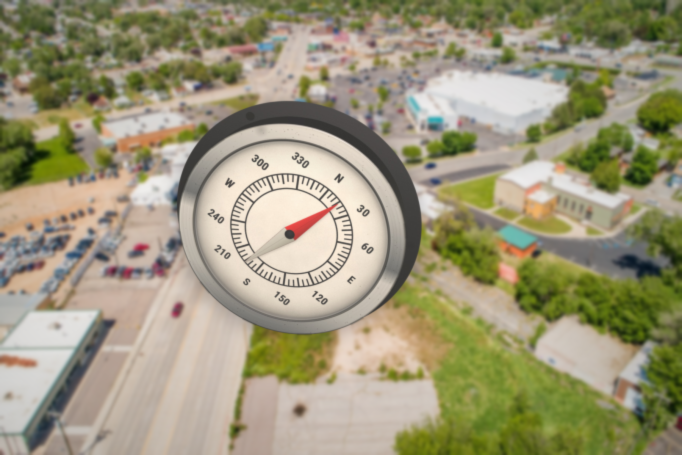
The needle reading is 15 °
